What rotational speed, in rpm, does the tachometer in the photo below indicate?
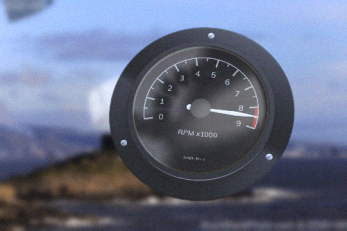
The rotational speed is 8500 rpm
